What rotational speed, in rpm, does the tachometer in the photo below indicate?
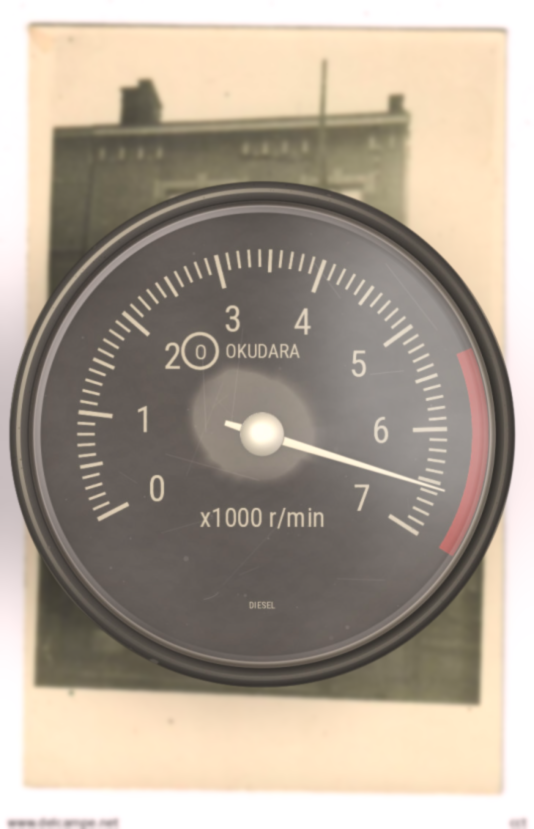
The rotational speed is 6550 rpm
